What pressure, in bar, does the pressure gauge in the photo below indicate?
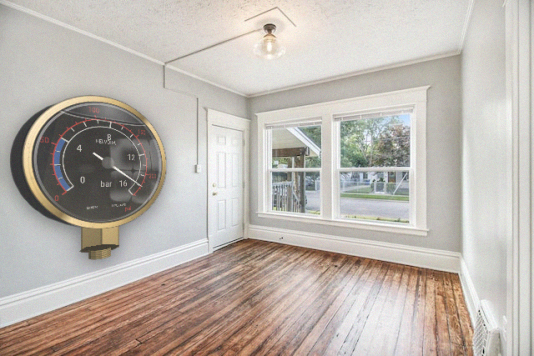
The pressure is 15 bar
